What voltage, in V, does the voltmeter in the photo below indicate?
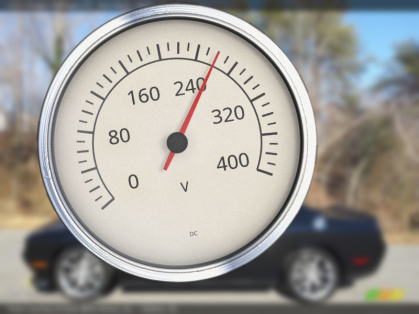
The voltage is 260 V
